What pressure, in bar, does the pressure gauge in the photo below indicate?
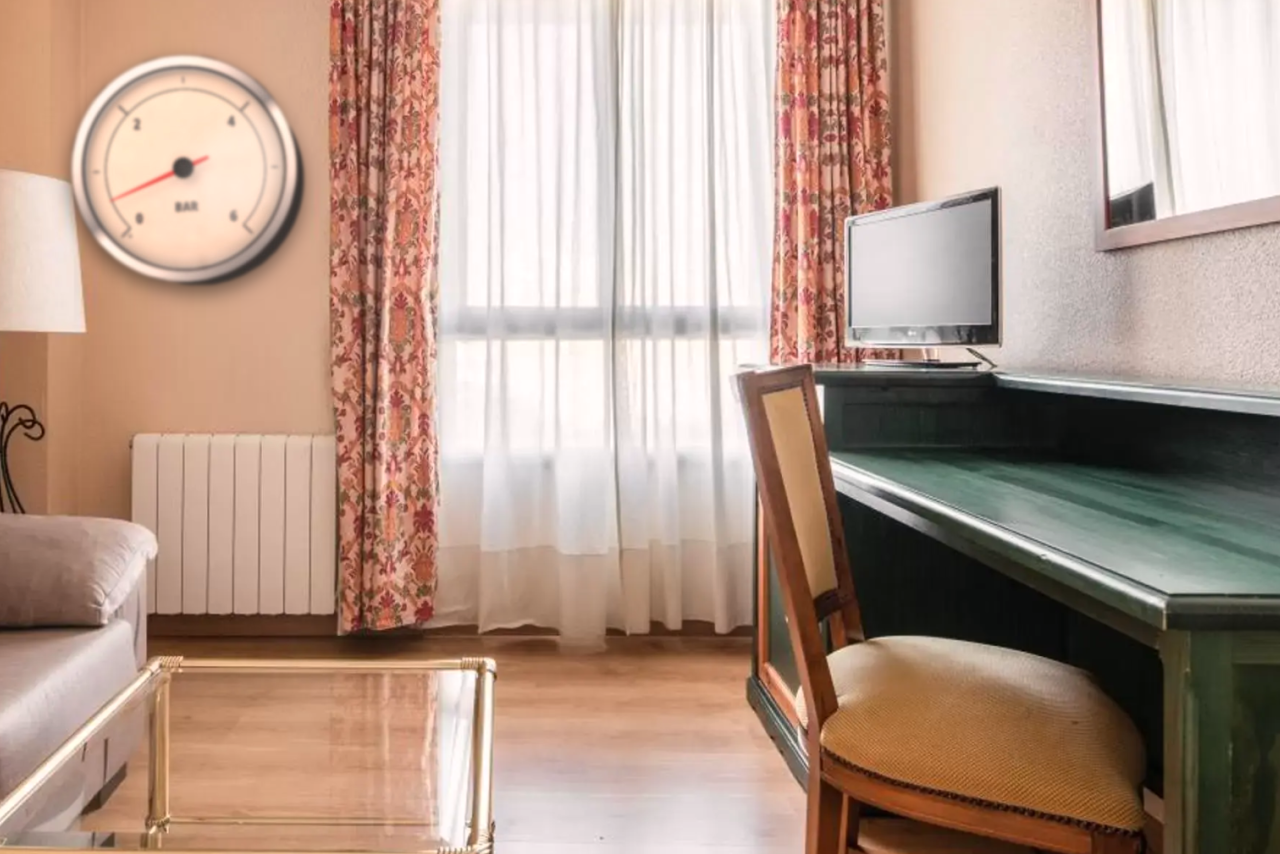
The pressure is 0.5 bar
